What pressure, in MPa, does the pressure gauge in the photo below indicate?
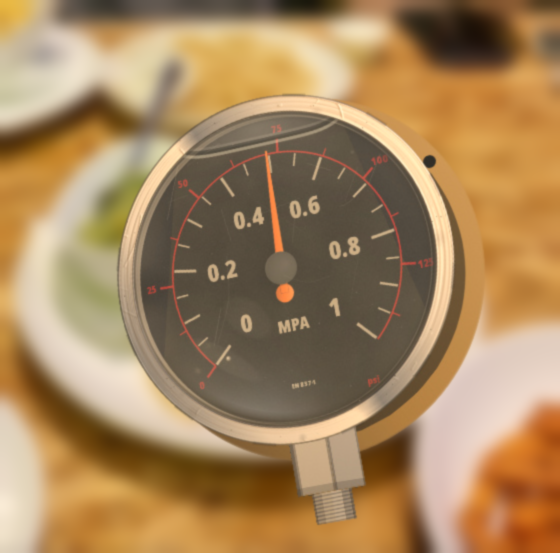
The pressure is 0.5 MPa
